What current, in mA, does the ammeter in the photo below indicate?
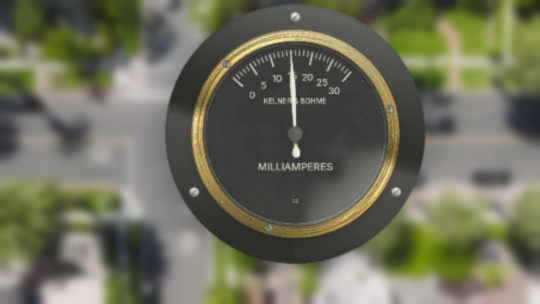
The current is 15 mA
